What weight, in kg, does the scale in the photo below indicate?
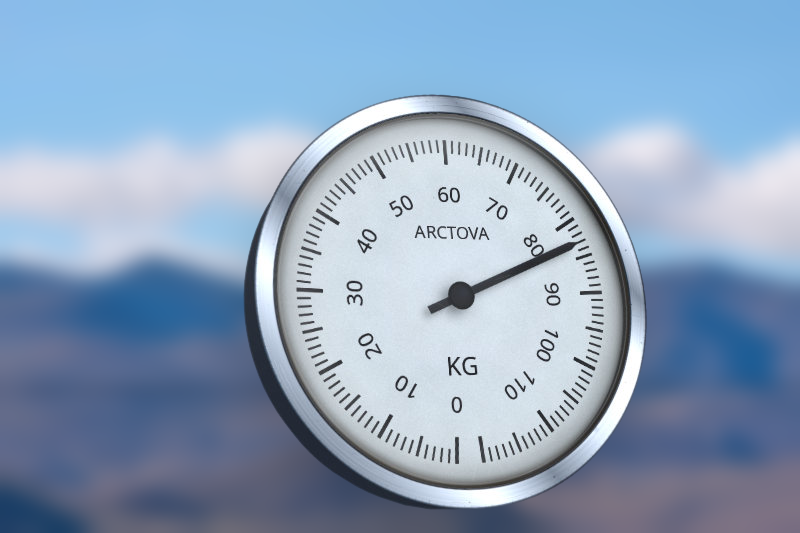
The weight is 83 kg
